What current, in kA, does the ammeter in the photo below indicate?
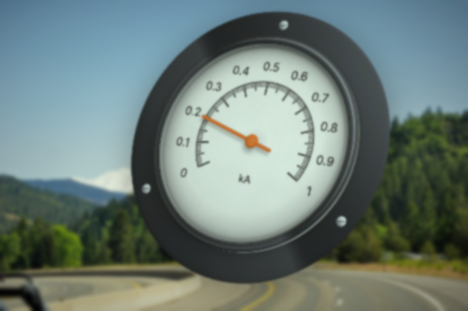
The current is 0.2 kA
